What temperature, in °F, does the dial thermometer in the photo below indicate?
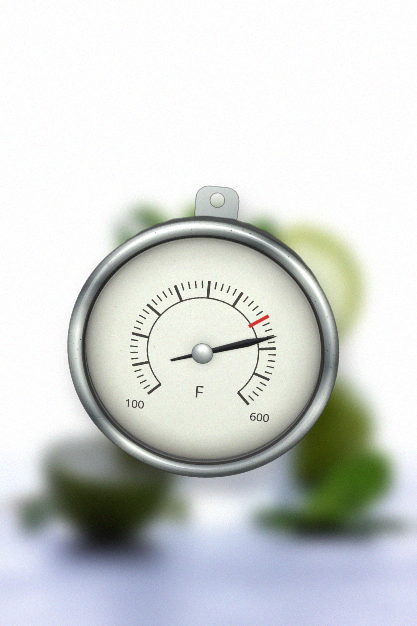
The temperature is 480 °F
